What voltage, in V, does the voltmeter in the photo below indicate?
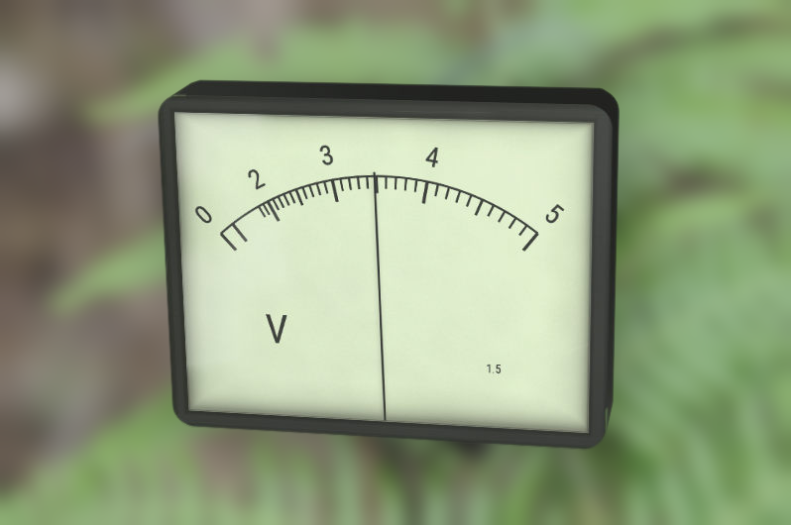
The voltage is 3.5 V
